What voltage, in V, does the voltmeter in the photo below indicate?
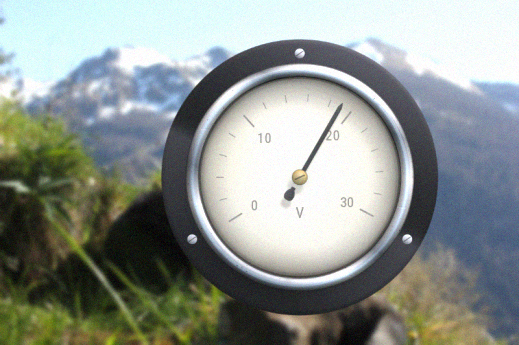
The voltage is 19 V
